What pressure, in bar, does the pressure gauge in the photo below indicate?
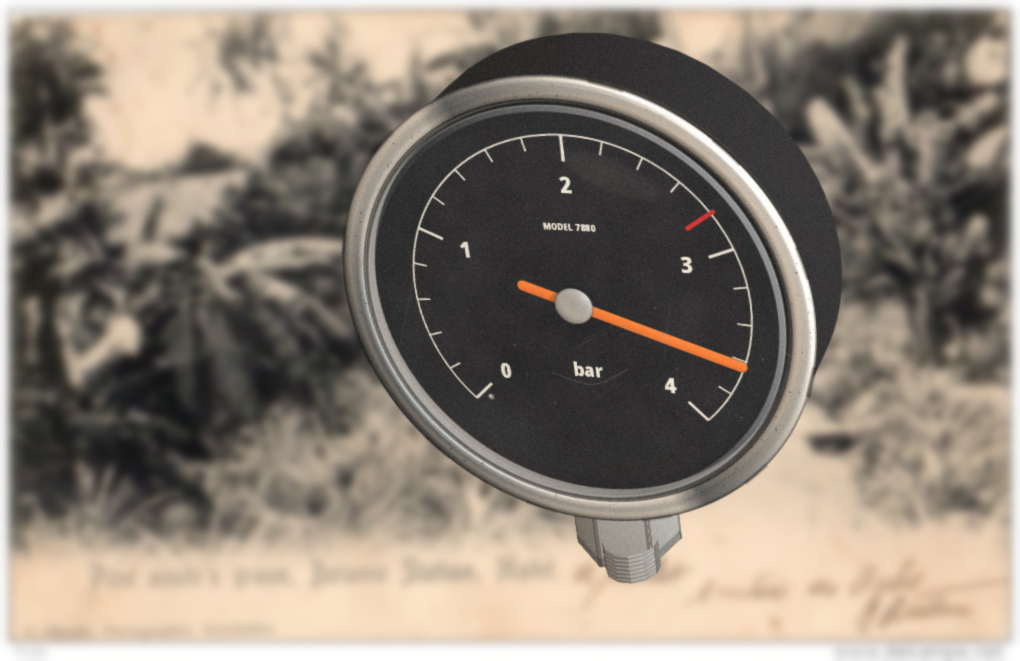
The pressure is 3.6 bar
